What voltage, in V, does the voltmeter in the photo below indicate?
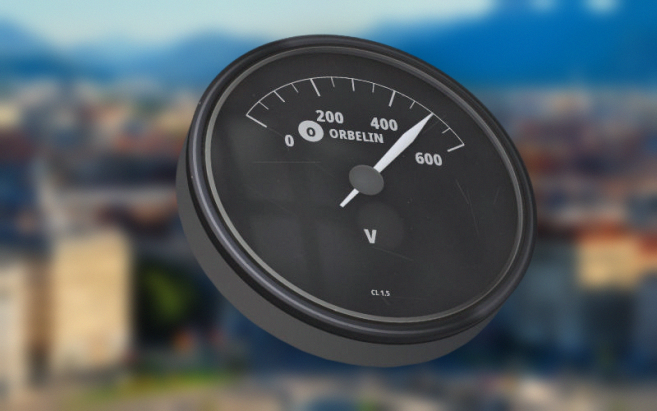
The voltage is 500 V
